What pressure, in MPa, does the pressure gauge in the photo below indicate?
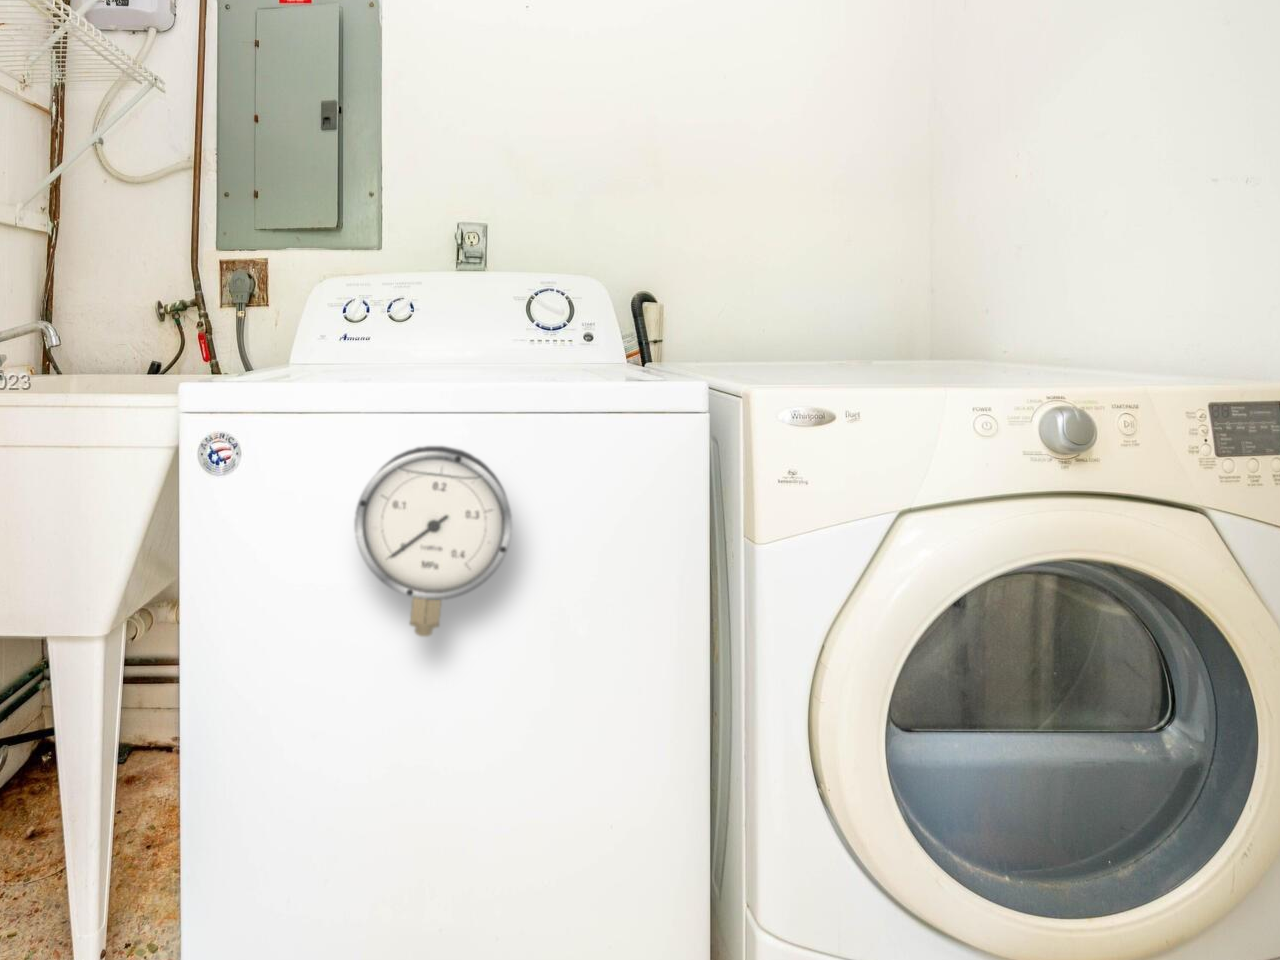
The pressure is 0 MPa
